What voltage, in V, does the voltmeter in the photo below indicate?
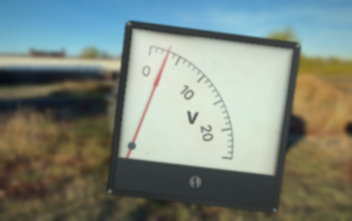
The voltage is 3 V
